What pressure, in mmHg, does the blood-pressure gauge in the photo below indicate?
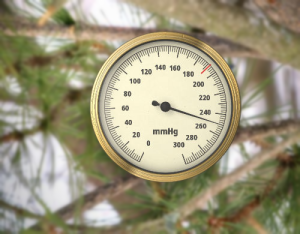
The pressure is 250 mmHg
